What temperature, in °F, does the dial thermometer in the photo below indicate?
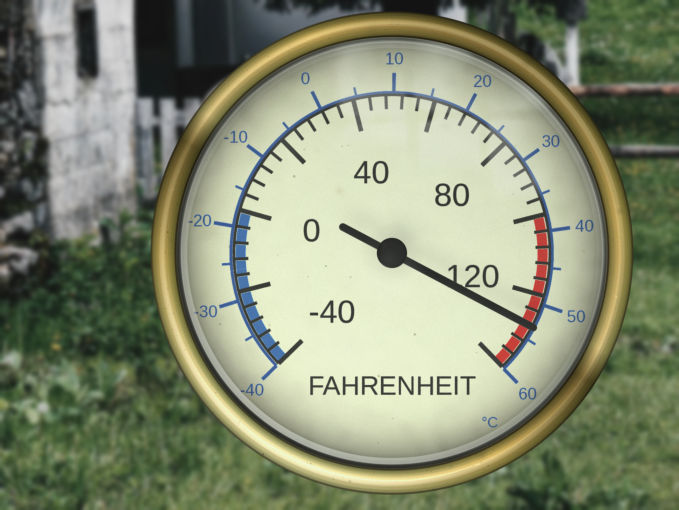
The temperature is 128 °F
